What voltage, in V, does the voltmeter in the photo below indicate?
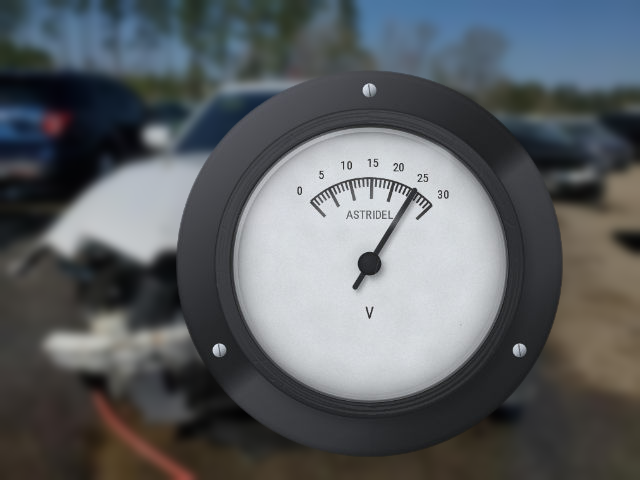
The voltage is 25 V
